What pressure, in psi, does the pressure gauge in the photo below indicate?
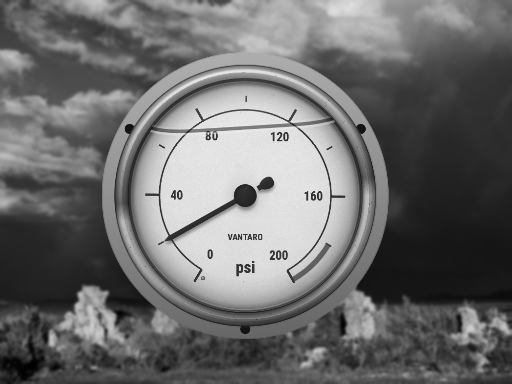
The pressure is 20 psi
